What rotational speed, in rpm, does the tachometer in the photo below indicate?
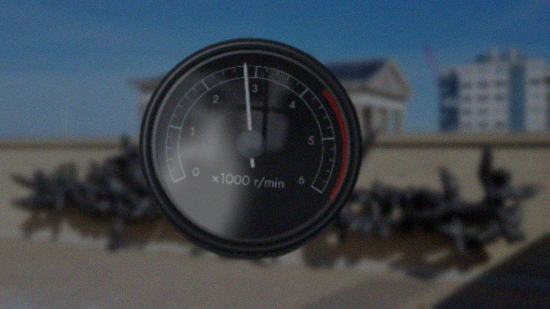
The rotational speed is 2800 rpm
